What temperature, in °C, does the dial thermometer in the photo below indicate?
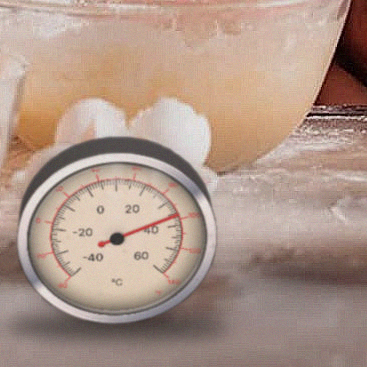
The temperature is 35 °C
